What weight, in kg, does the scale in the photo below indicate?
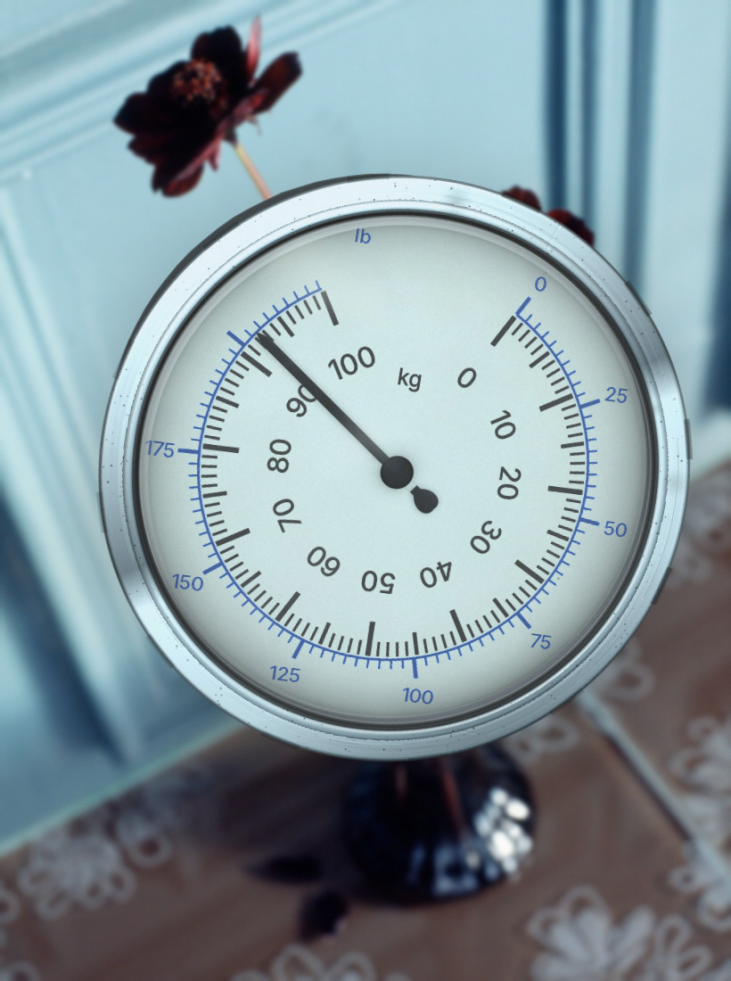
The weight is 92.5 kg
